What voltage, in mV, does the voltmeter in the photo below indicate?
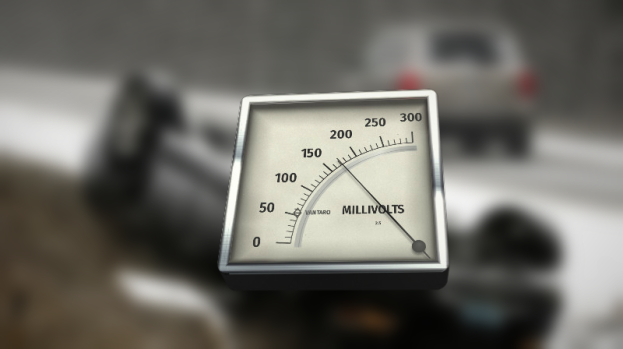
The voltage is 170 mV
